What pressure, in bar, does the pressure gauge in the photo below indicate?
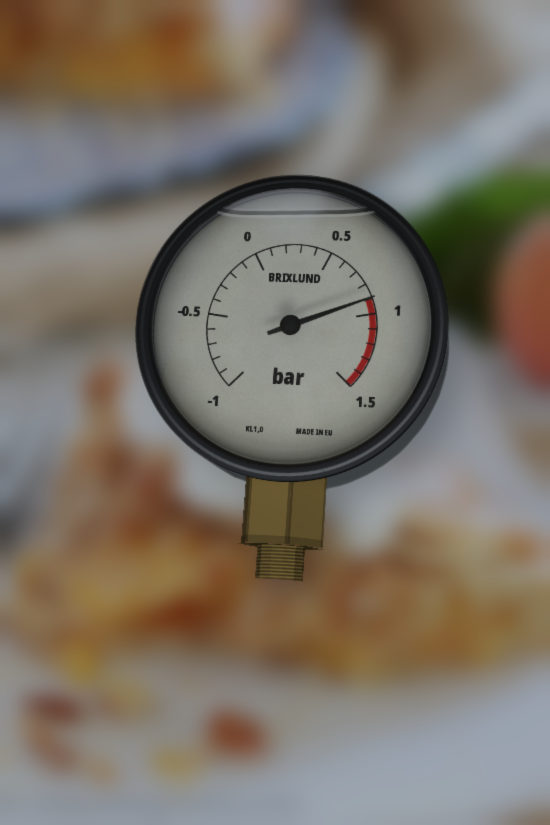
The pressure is 0.9 bar
